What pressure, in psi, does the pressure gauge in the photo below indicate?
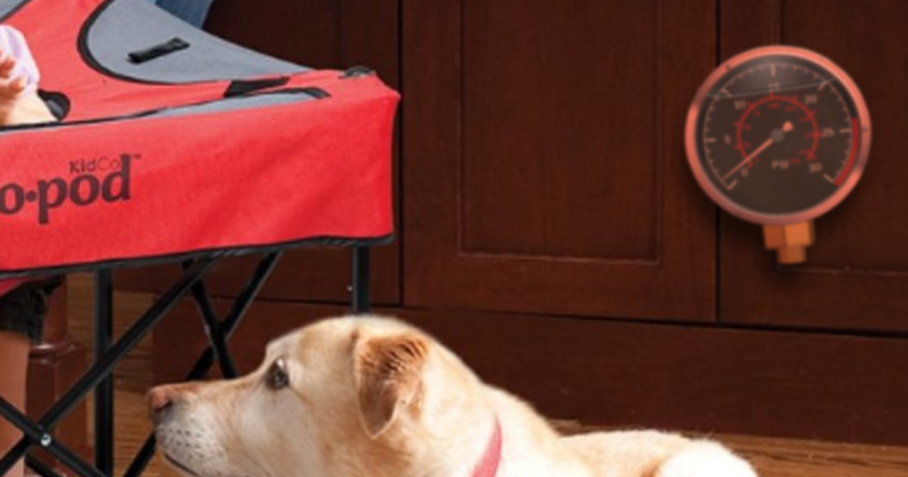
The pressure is 1 psi
